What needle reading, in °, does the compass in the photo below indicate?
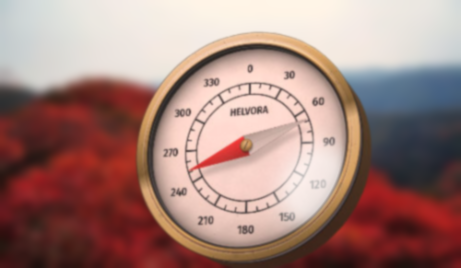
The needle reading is 250 °
